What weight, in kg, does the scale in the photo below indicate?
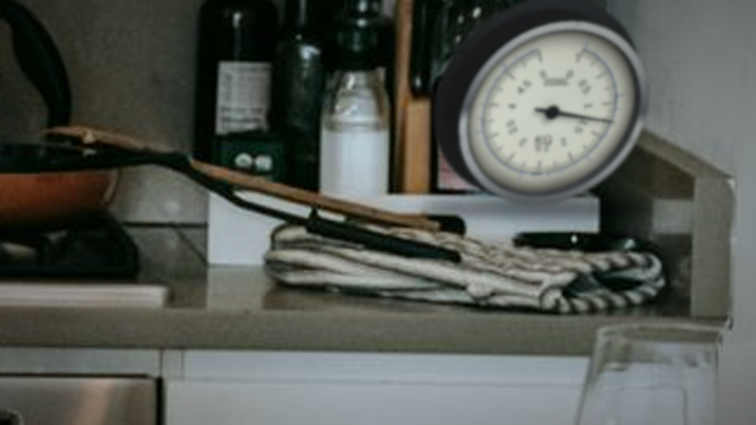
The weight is 1.25 kg
